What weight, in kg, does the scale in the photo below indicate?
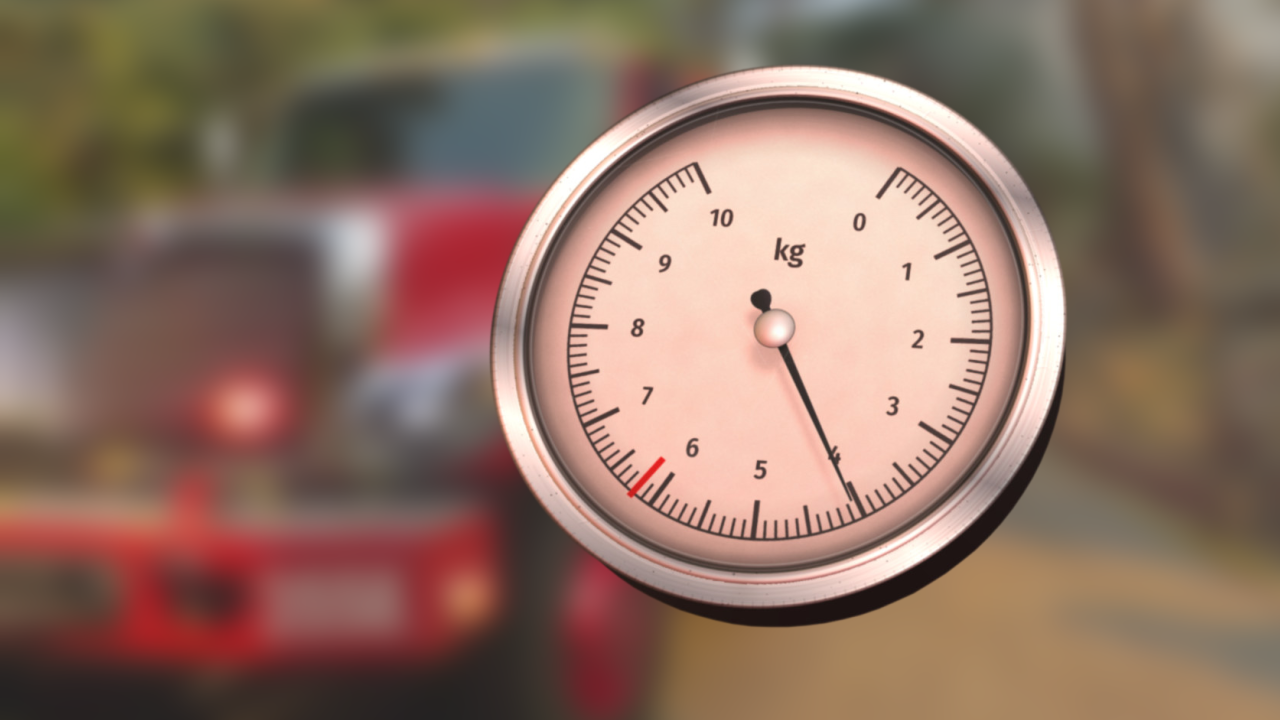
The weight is 4.05 kg
